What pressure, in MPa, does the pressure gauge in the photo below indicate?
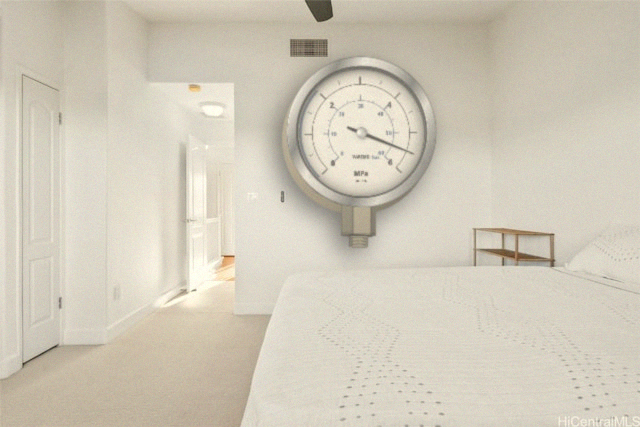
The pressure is 5.5 MPa
